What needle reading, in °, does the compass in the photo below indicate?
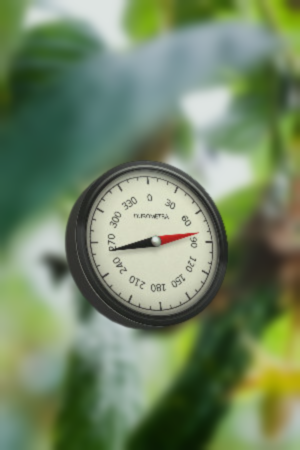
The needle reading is 80 °
